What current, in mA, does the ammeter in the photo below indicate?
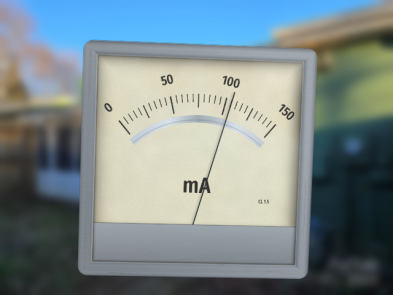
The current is 105 mA
